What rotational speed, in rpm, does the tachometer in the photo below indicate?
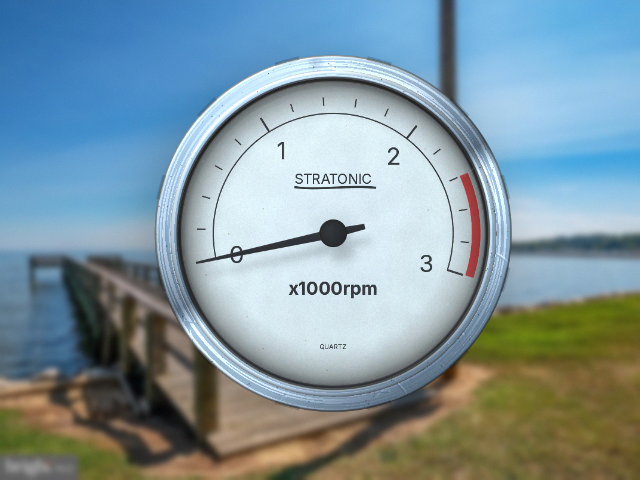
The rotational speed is 0 rpm
